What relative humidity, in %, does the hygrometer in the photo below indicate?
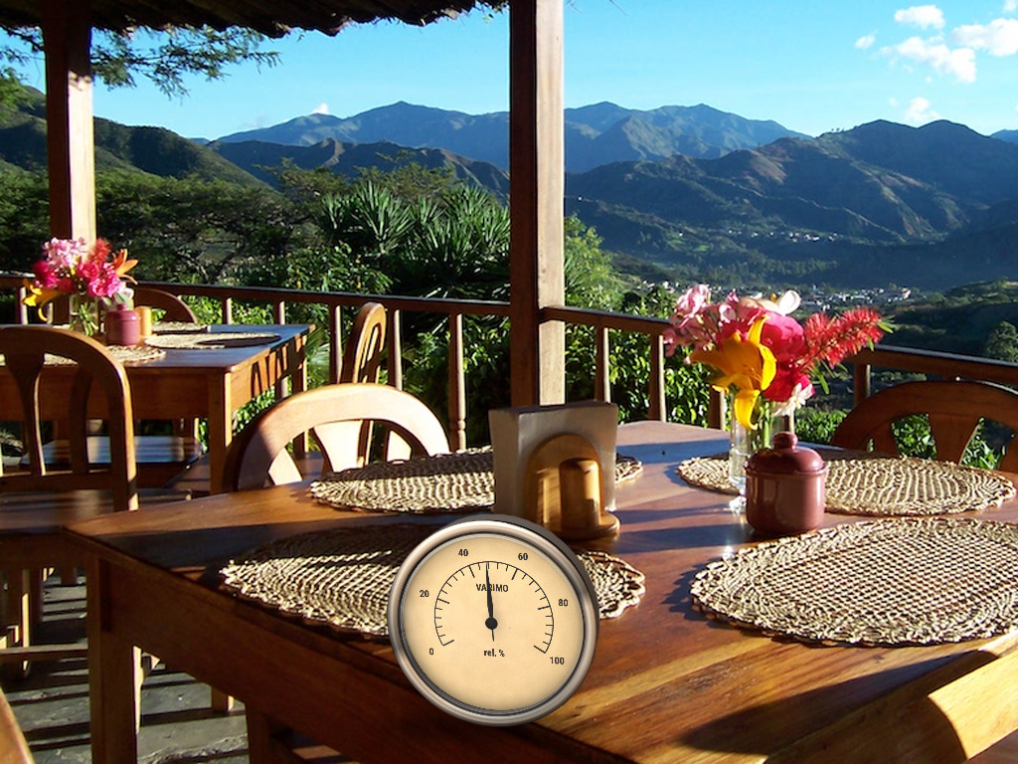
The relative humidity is 48 %
